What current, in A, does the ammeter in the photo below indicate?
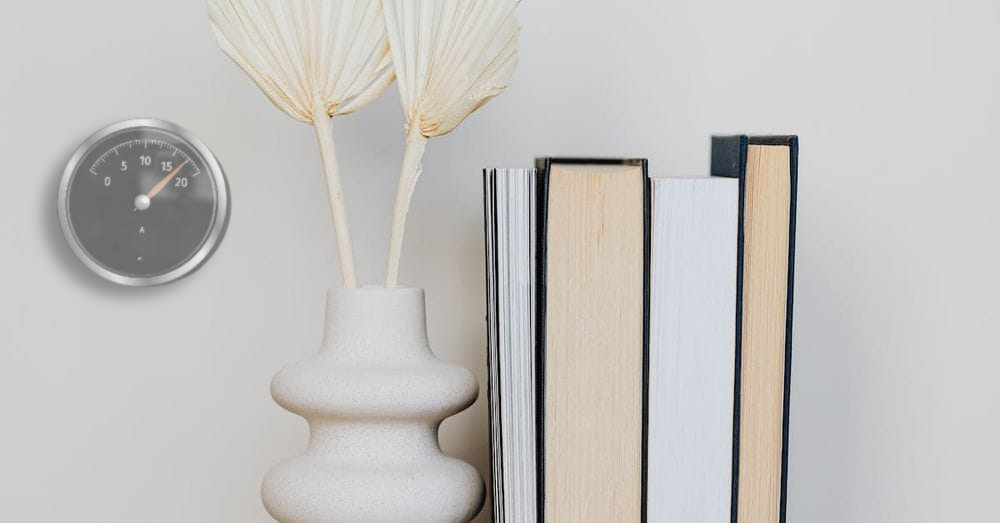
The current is 17.5 A
